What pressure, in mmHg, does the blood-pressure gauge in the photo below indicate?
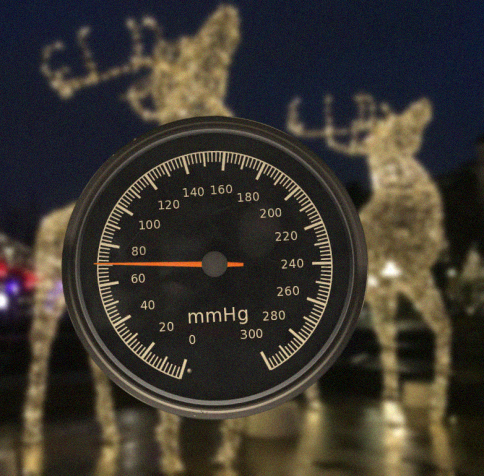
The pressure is 70 mmHg
